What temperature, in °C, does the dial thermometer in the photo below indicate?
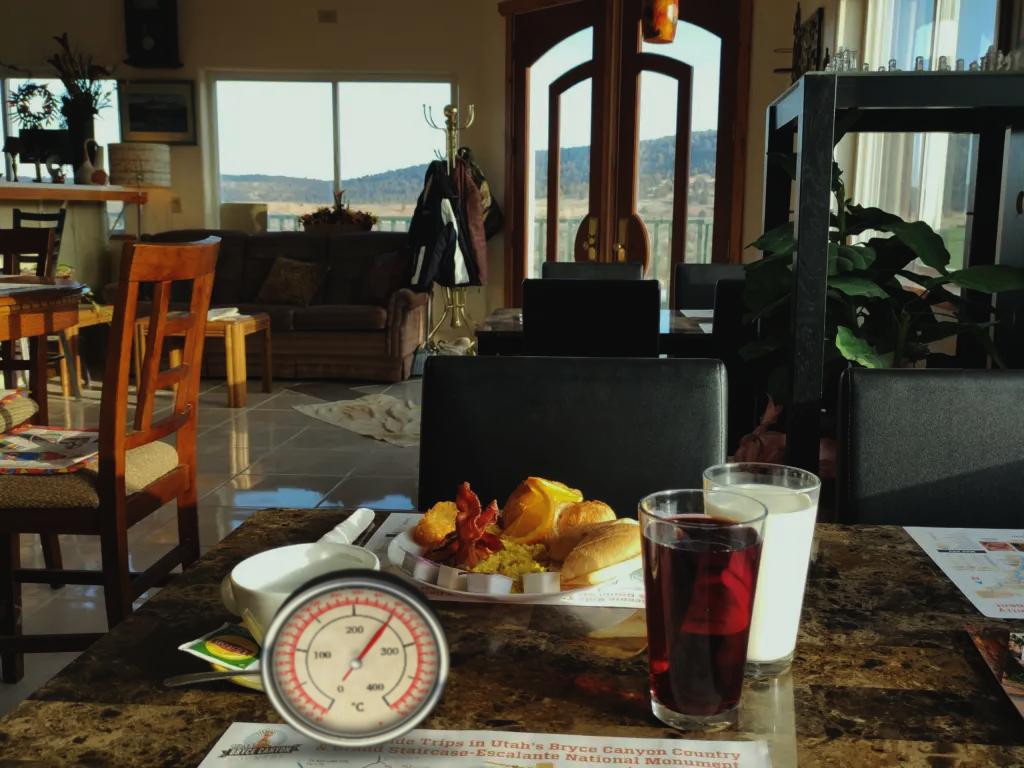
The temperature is 250 °C
